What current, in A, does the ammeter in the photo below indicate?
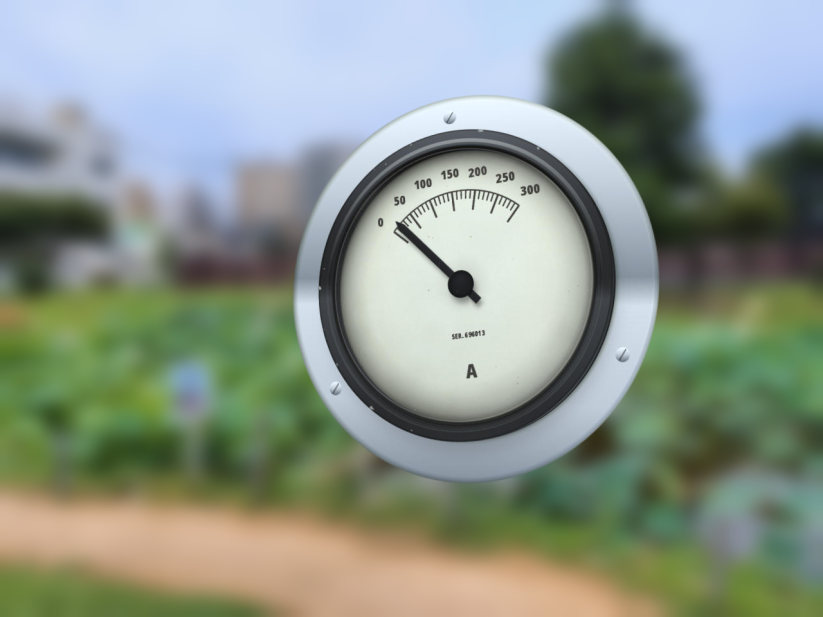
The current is 20 A
